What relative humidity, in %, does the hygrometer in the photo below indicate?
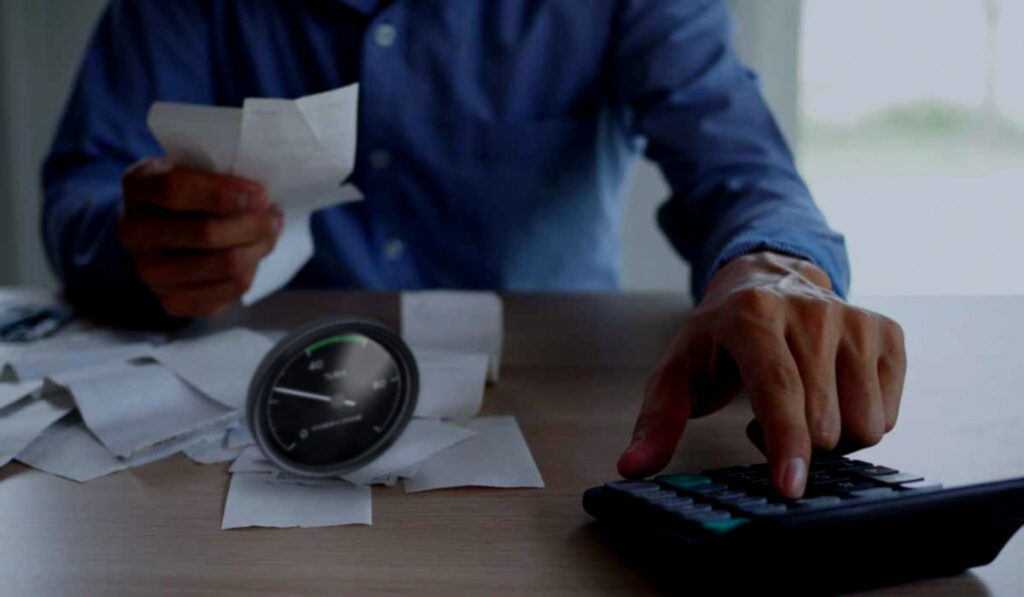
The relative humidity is 25 %
